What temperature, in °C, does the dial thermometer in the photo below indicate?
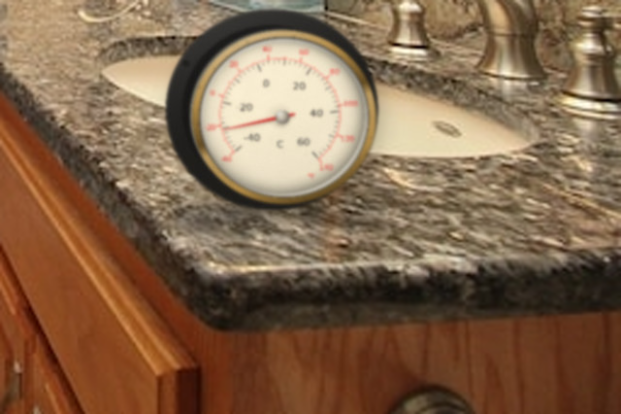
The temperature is -30 °C
